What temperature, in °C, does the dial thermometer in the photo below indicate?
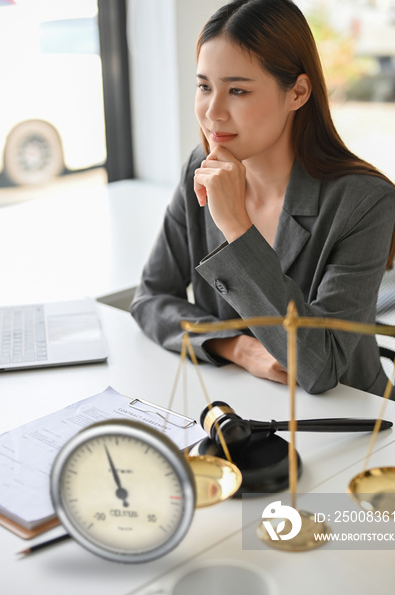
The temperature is 6 °C
